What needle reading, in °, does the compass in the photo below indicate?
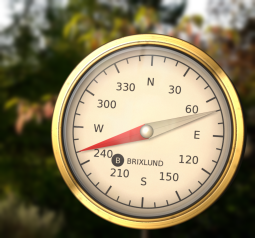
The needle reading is 250 °
